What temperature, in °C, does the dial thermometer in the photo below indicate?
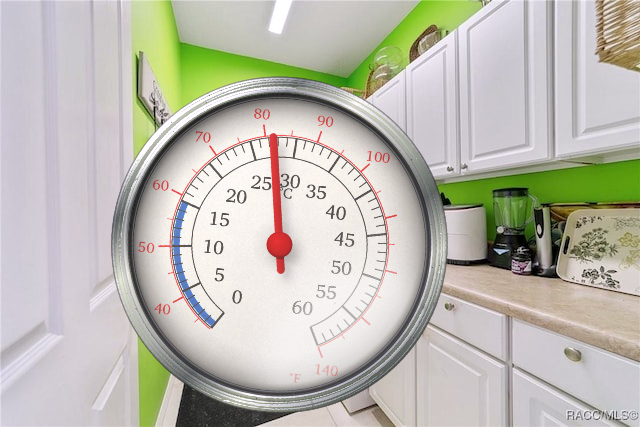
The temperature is 27.5 °C
